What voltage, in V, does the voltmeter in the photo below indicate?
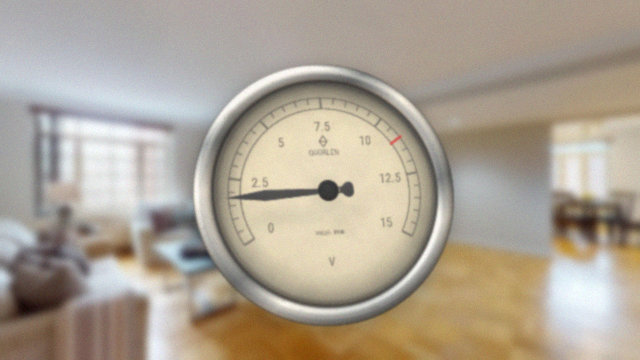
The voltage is 1.75 V
